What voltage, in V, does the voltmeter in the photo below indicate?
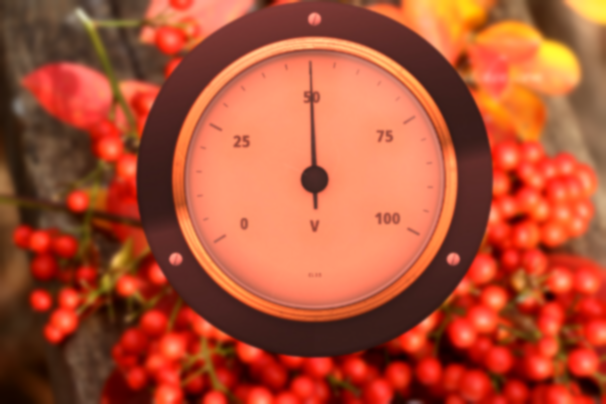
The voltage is 50 V
